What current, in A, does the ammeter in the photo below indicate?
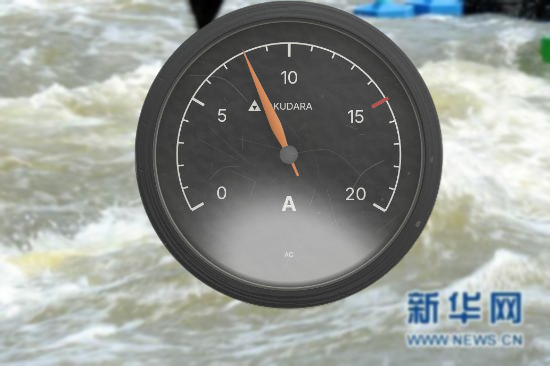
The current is 8 A
